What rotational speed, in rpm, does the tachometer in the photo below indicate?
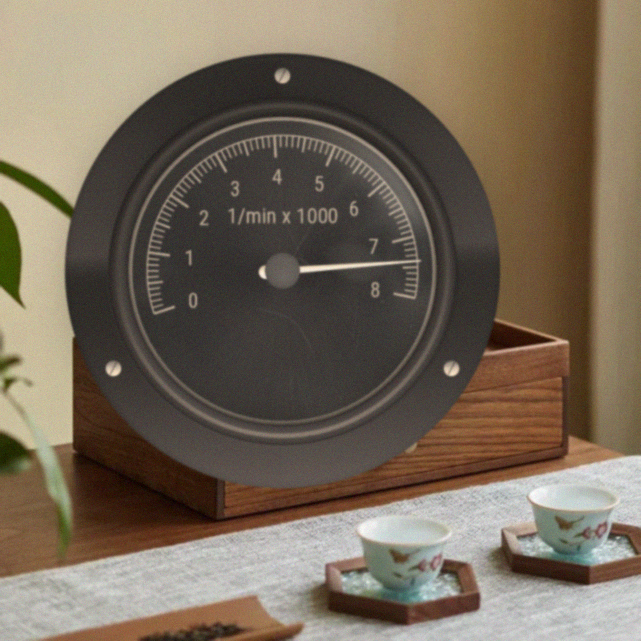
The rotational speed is 7400 rpm
